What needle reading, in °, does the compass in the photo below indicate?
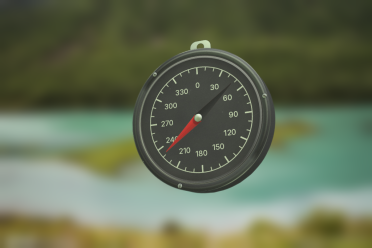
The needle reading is 230 °
